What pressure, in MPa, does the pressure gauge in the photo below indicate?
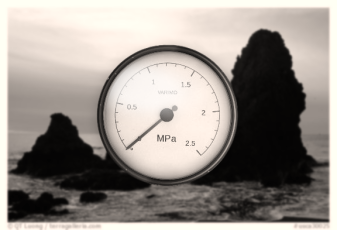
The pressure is 0 MPa
